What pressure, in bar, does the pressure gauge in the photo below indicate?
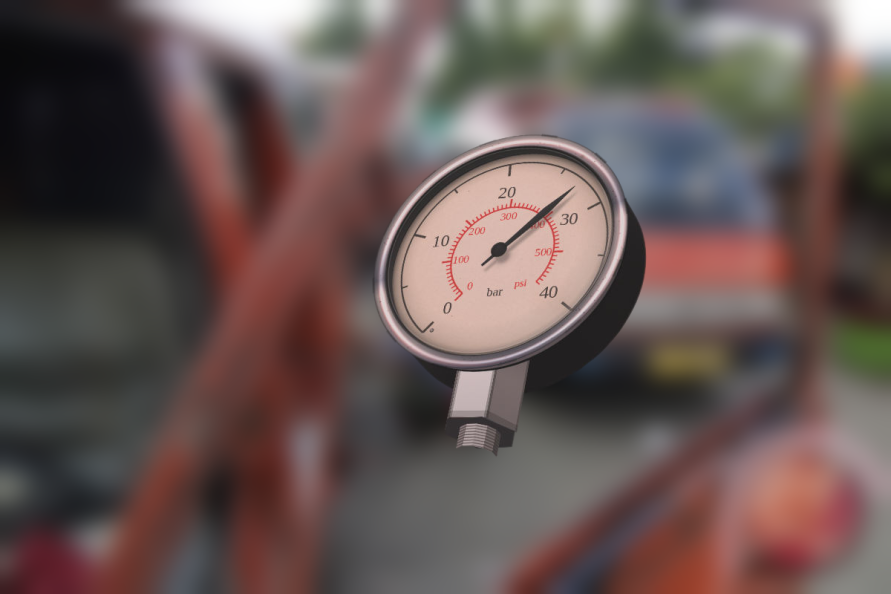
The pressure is 27.5 bar
